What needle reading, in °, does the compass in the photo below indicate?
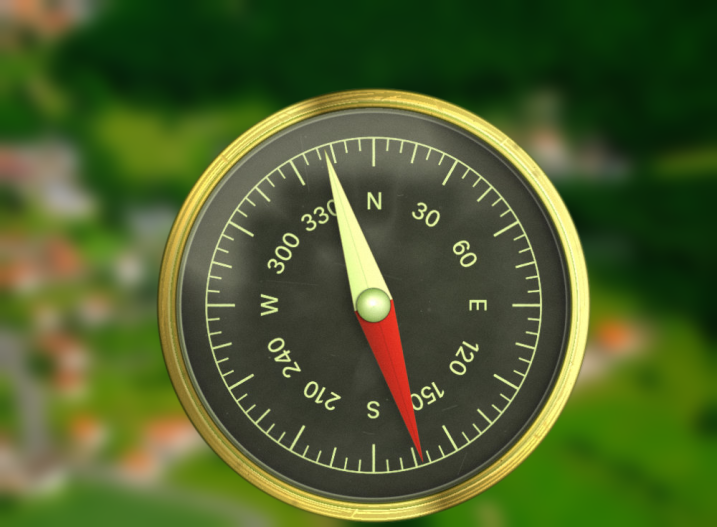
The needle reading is 162.5 °
